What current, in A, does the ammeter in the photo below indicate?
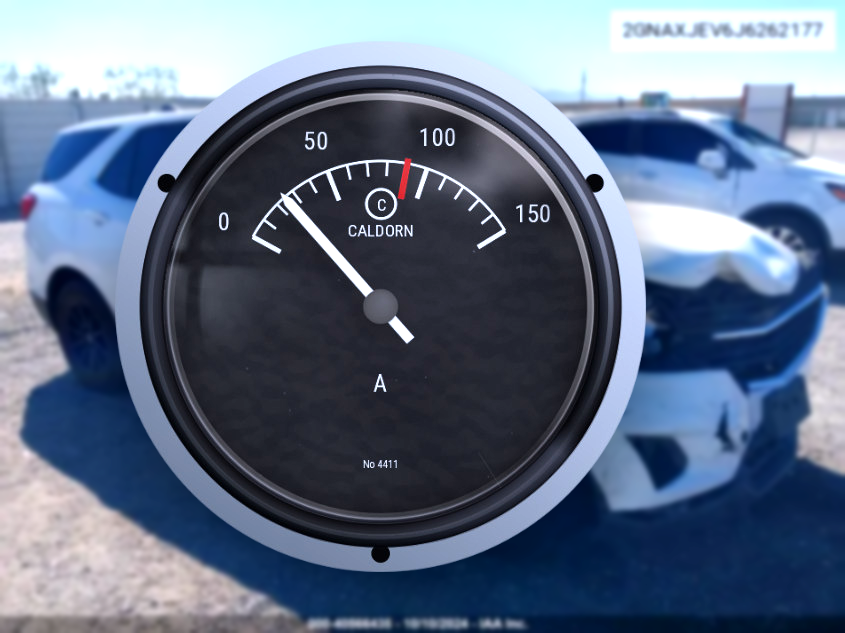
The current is 25 A
